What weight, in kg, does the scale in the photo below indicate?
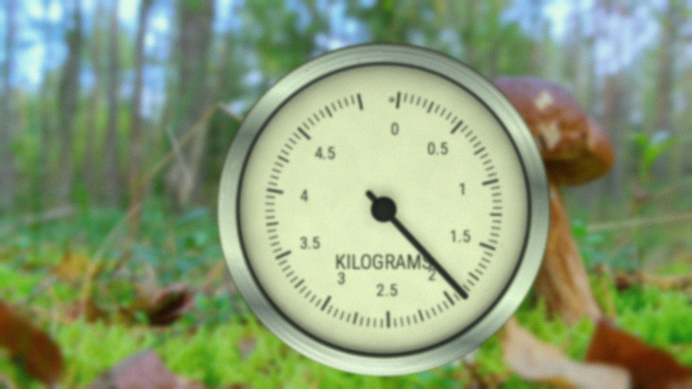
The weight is 1.9 kg
